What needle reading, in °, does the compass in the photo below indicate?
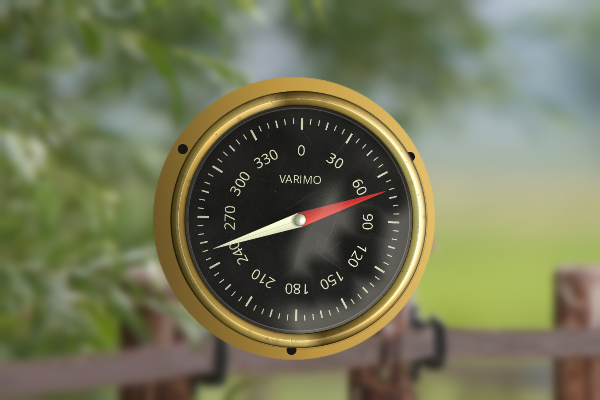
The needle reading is 70 °
